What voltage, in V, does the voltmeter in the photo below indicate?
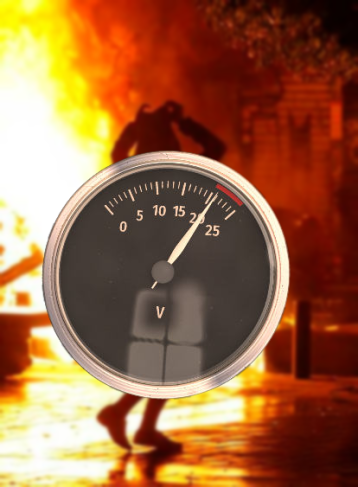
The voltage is 21 V
